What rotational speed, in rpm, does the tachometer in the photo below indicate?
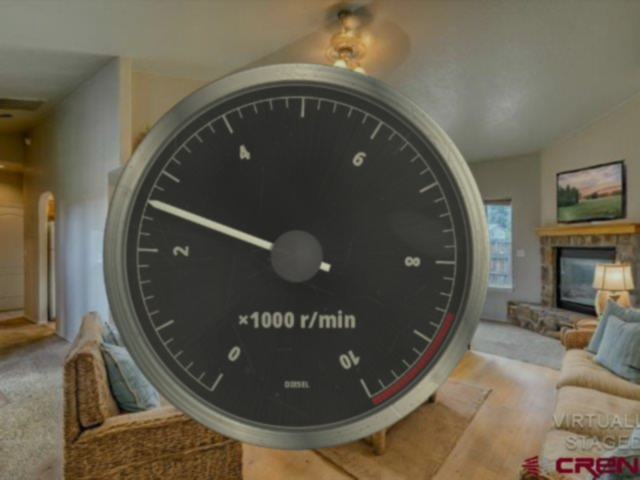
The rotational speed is 2600 rpm
